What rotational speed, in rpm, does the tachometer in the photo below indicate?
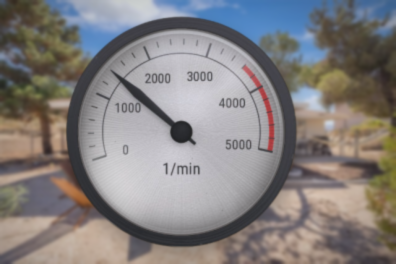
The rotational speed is 1400 rpm
